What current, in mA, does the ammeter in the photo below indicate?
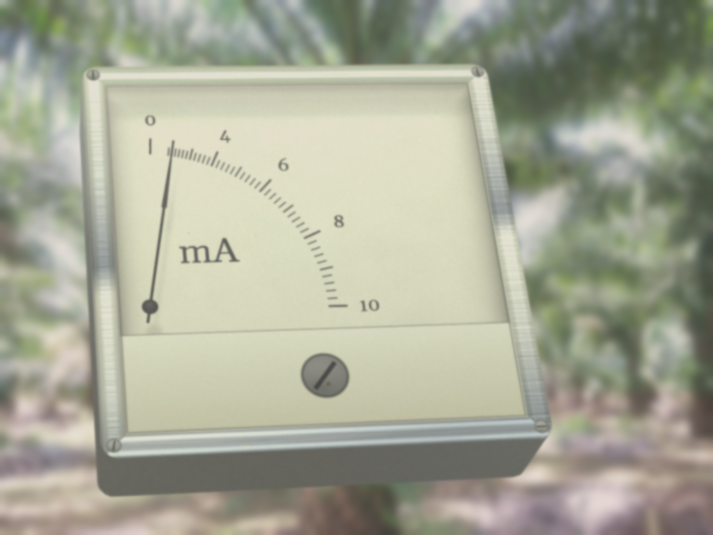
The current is 2 mA
